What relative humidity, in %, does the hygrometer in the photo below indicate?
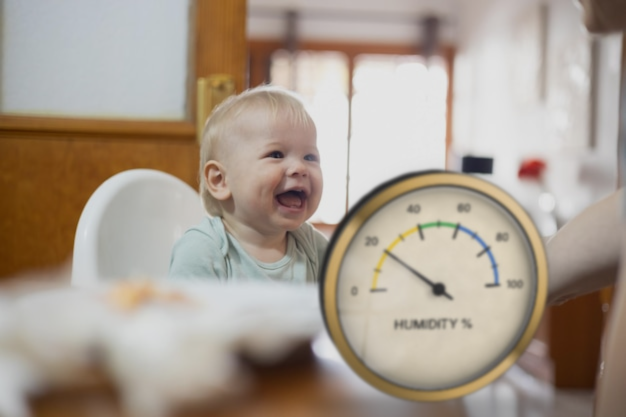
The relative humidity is 20 %
